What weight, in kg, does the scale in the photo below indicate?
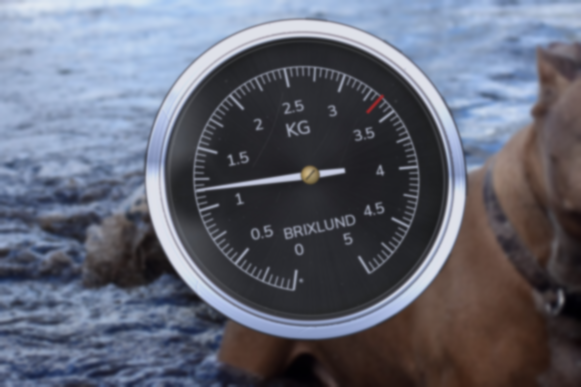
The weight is 1.15 kg
